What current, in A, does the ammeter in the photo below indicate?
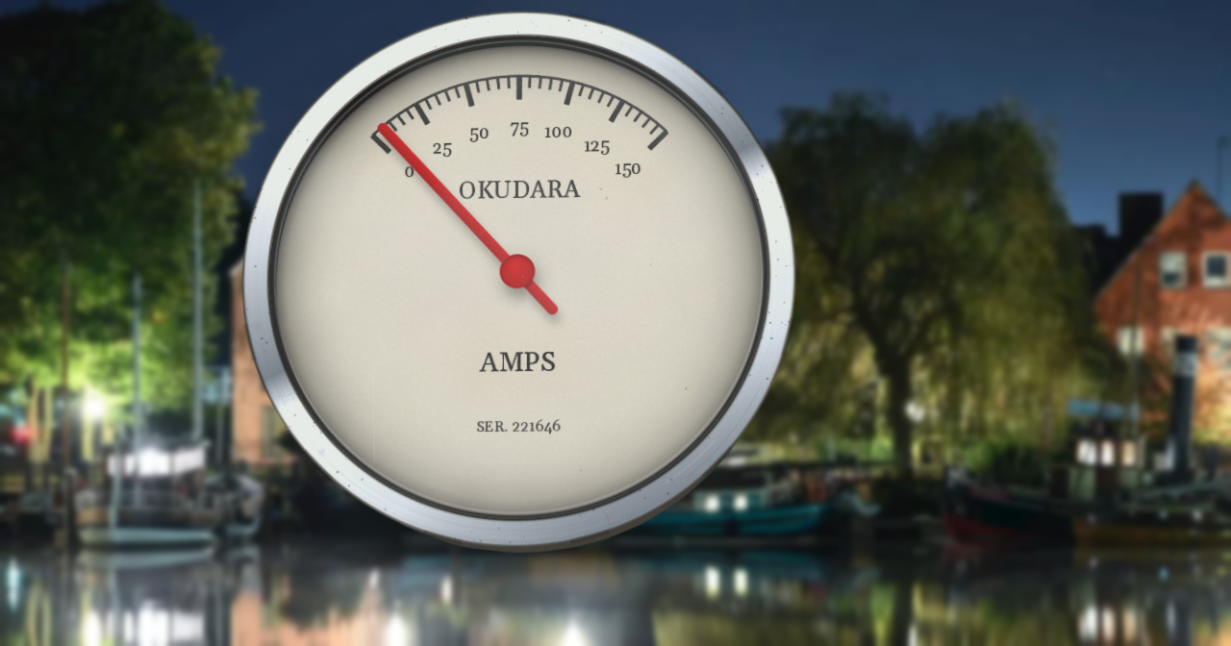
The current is 5 A
